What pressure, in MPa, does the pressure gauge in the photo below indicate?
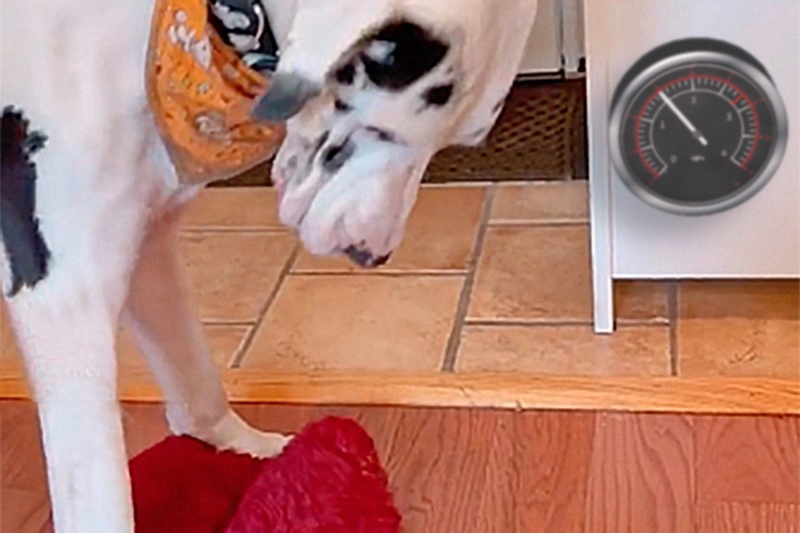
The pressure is 1.5 MPa
